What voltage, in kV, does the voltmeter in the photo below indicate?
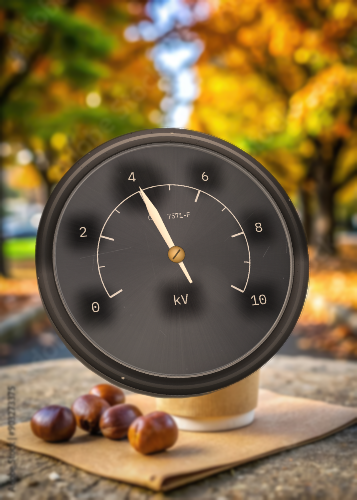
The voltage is 4 kV
